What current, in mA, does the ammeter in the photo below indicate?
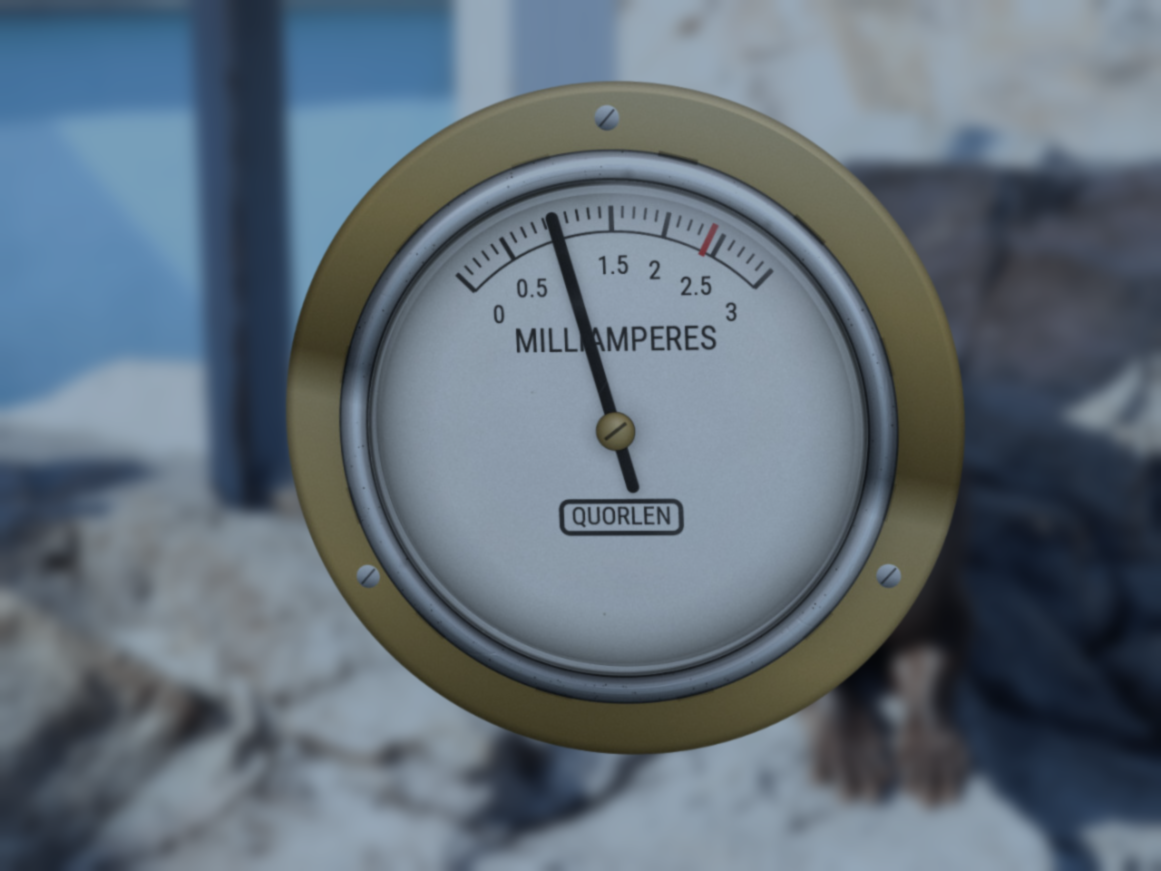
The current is 1 mA
